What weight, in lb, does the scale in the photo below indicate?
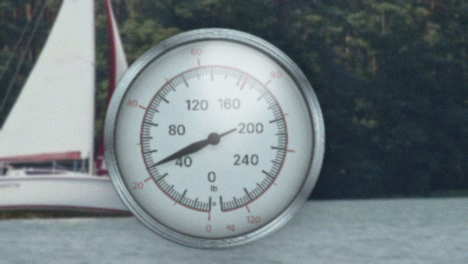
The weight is 50 lb
